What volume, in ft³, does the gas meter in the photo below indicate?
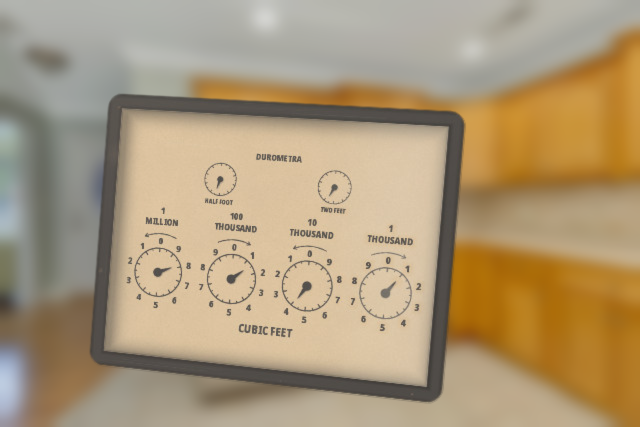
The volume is 814100 ft³
